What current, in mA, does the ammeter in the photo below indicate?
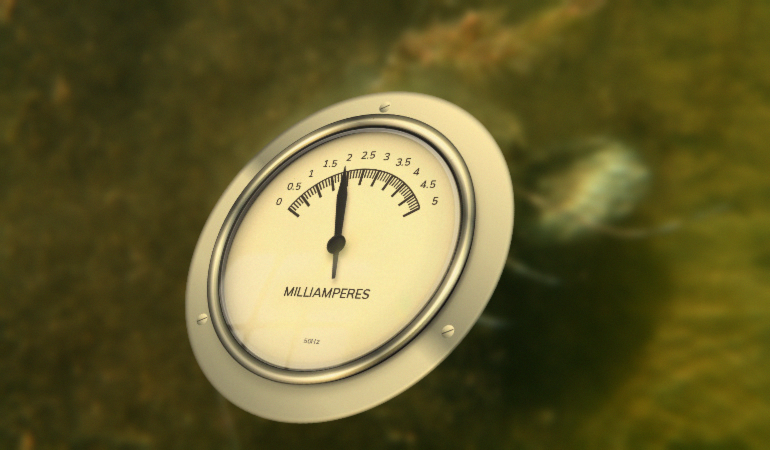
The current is 2 mA
